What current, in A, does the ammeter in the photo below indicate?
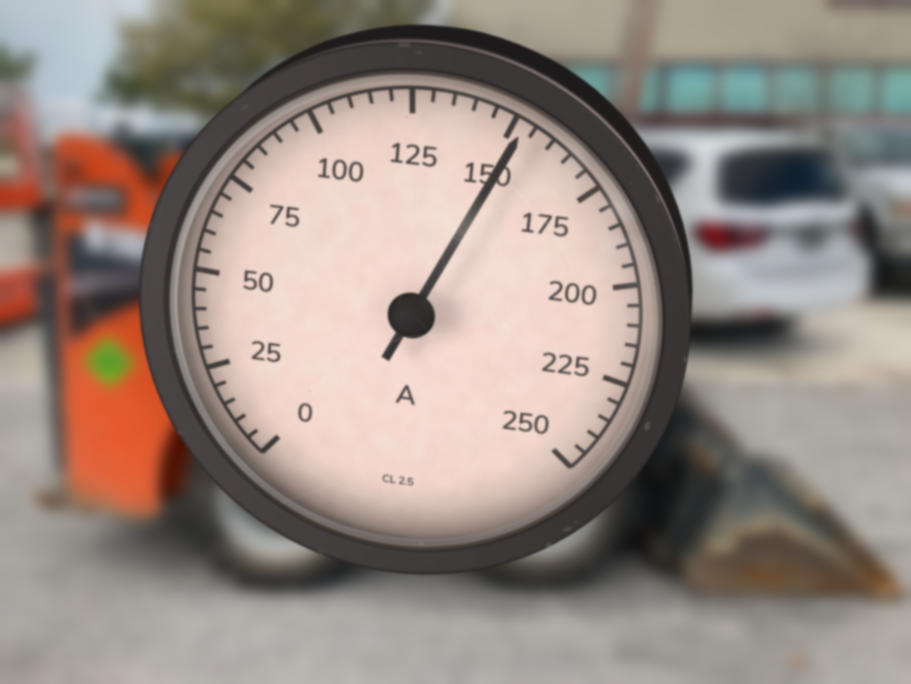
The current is 152.5 A
